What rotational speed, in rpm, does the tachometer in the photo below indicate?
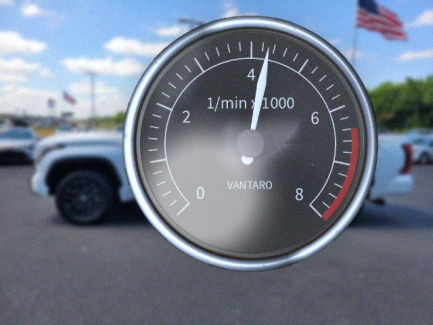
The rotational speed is 4300 rpm
